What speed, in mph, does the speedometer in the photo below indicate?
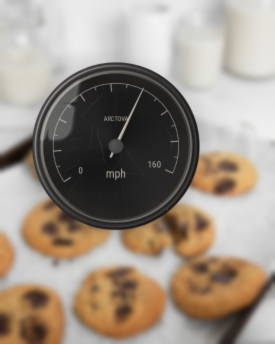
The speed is 100 mph
